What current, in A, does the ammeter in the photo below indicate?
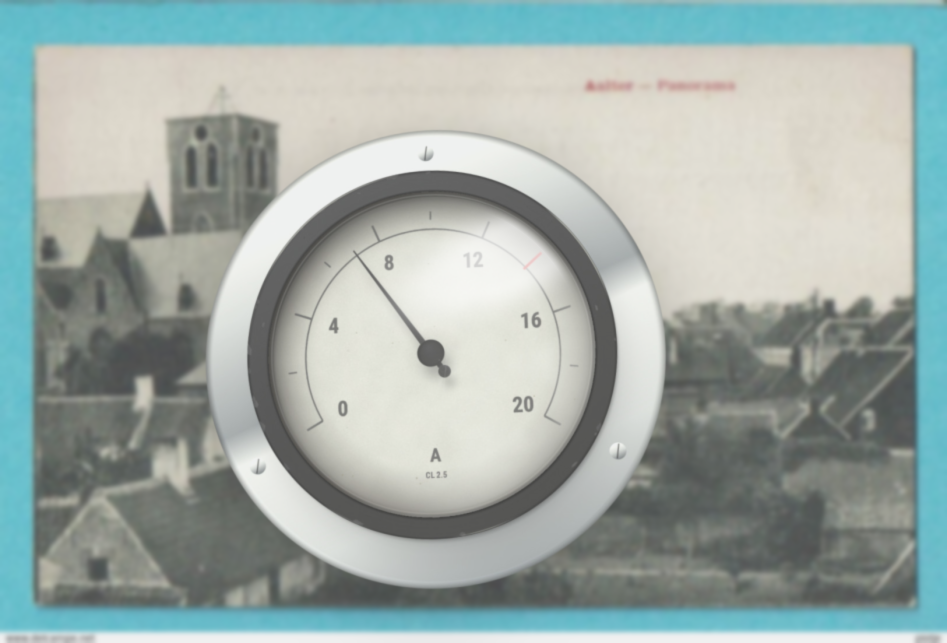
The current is 7 A
